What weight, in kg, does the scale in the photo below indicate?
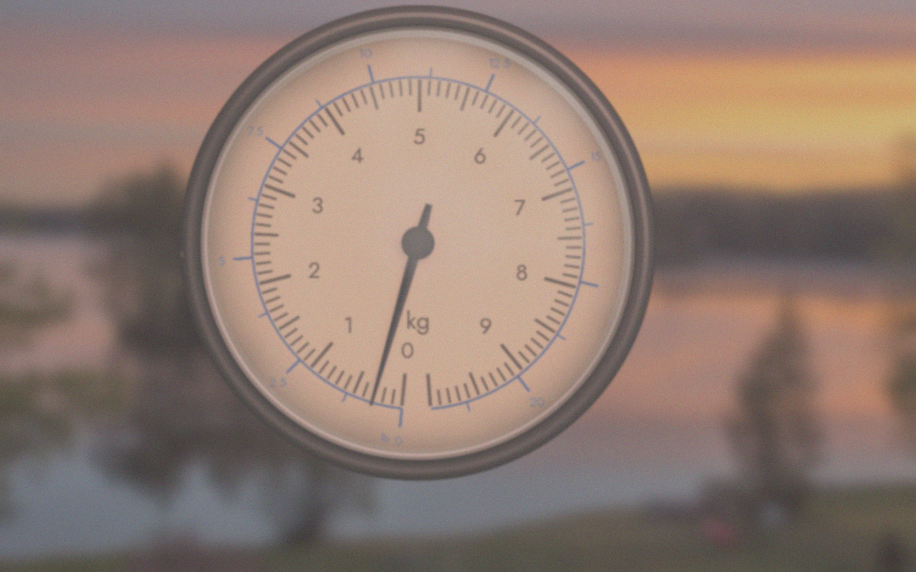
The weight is 0.3 kg
